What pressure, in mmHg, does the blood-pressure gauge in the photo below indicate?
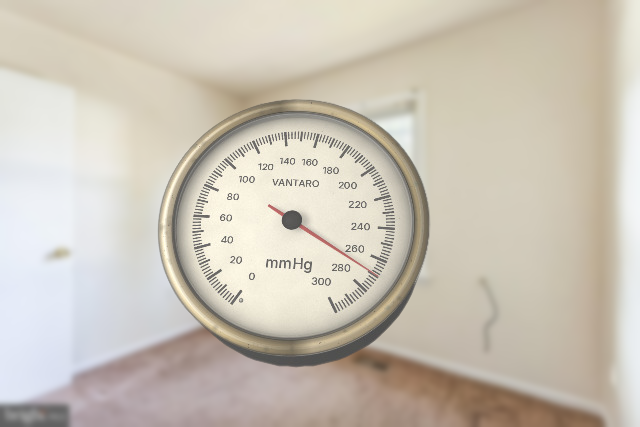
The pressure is 270 mmHg
